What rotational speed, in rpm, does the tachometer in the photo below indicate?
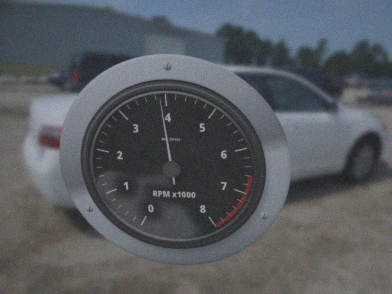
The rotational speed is 3900 rpm
